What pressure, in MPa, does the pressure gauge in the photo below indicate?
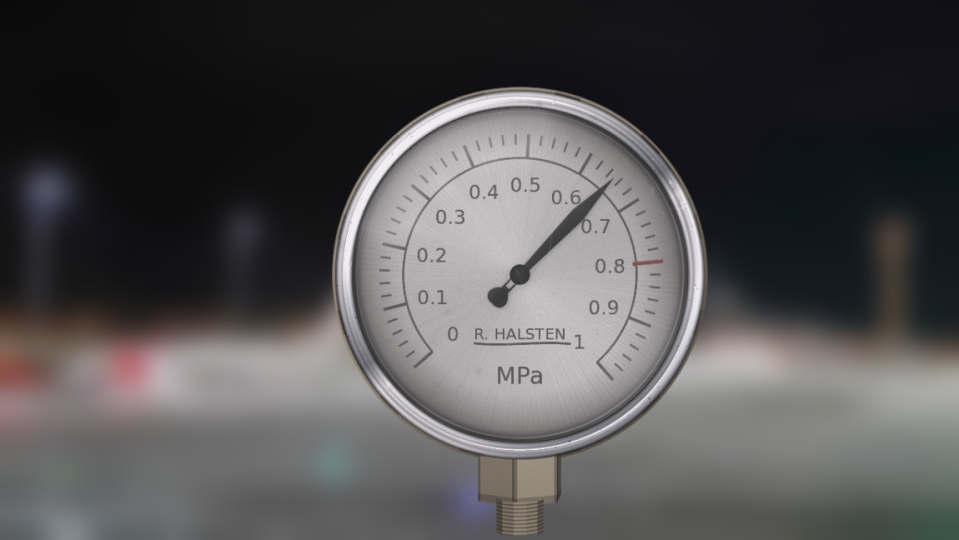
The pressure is 0.65 MPa
